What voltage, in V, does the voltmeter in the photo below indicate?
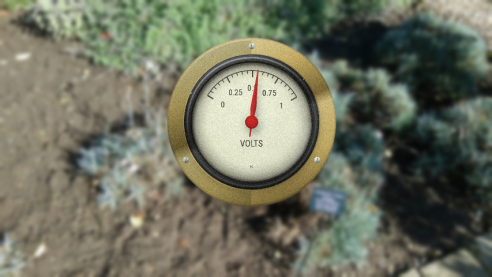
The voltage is 0.55 V
